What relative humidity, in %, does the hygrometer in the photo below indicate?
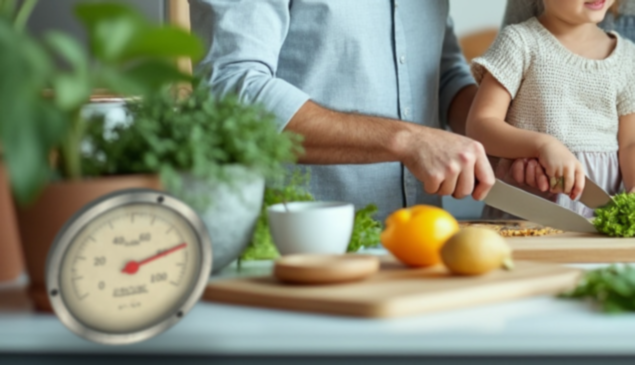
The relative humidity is 80 %
